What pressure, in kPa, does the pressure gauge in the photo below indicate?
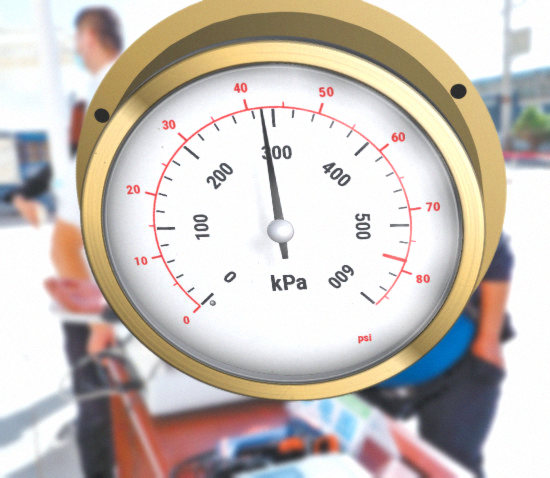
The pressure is 290 kPa
